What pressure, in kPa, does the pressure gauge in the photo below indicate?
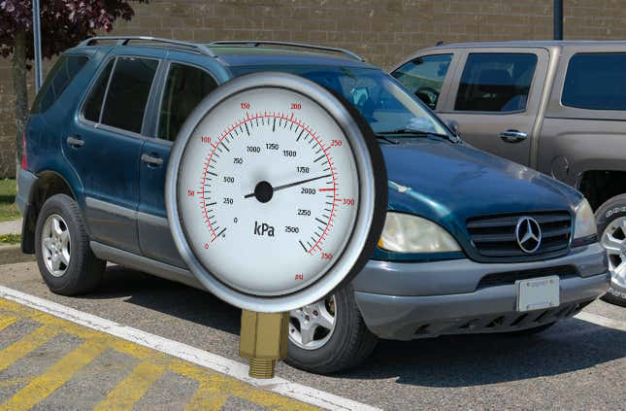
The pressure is 1900 kPa
